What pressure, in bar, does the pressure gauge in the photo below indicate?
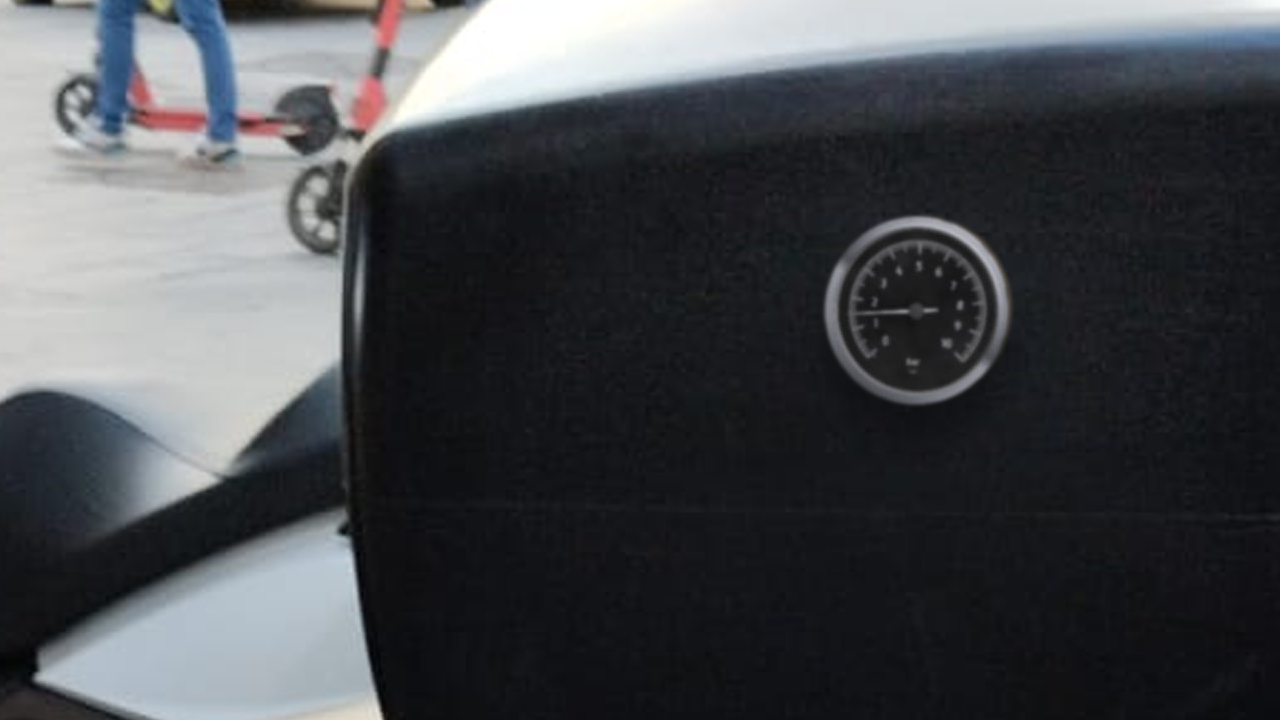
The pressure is 1.5 bar
